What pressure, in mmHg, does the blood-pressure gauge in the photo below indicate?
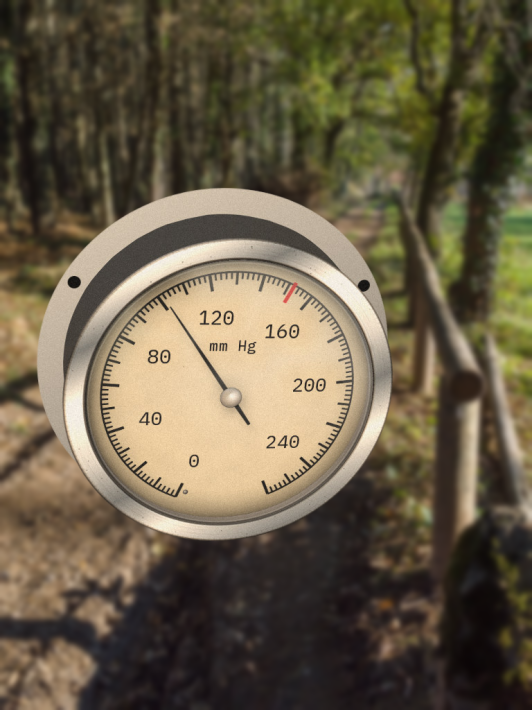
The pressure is 102 mmHg
